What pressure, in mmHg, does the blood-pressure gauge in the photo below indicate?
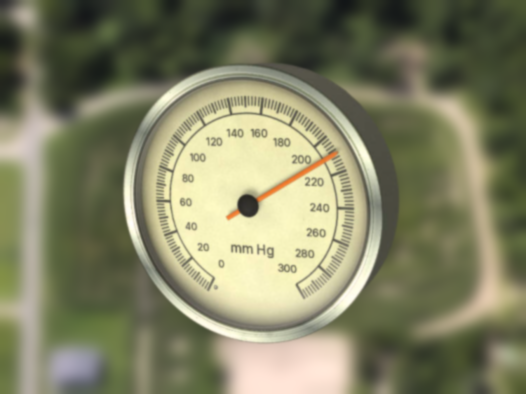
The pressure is 210 mmHg
